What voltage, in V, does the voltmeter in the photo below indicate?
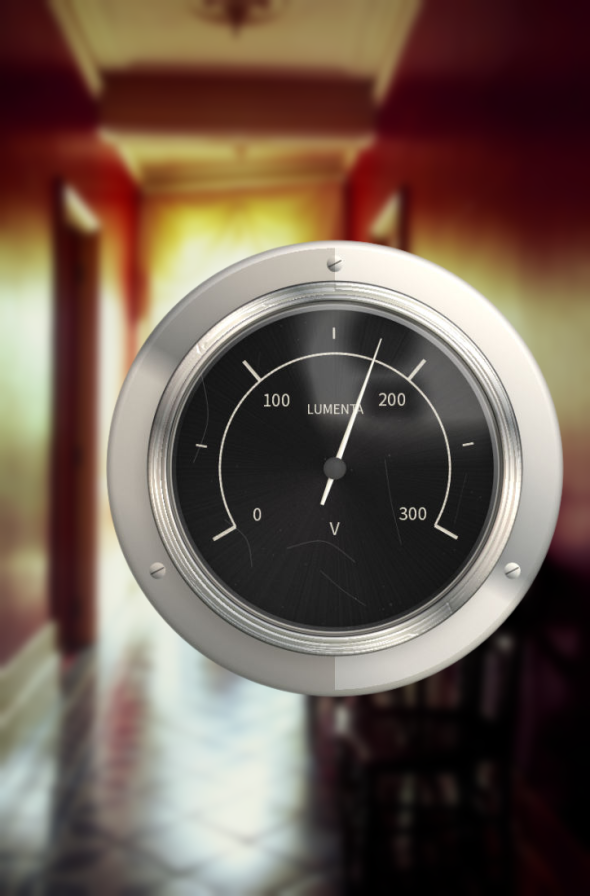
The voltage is 175 V
